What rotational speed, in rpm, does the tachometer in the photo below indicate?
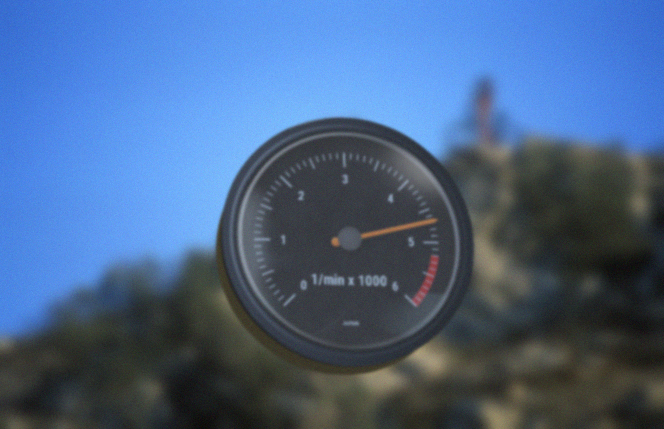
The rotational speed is 4700 rpm
